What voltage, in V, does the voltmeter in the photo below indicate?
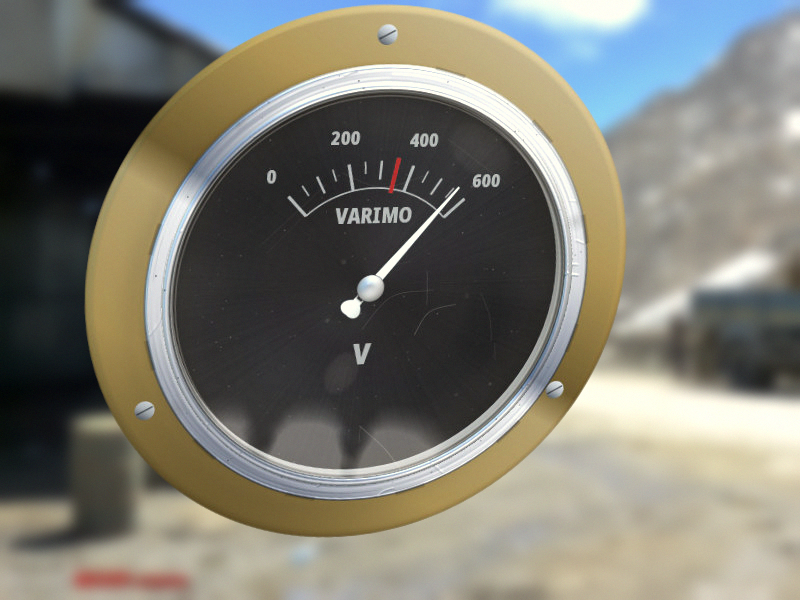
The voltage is 550 V
